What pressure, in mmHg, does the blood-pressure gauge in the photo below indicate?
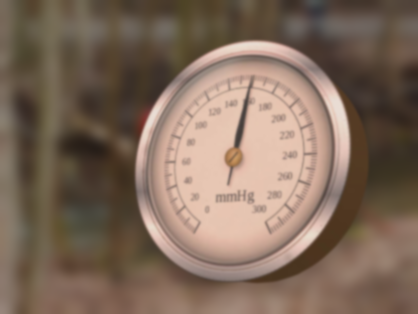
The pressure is 160 mmHg
